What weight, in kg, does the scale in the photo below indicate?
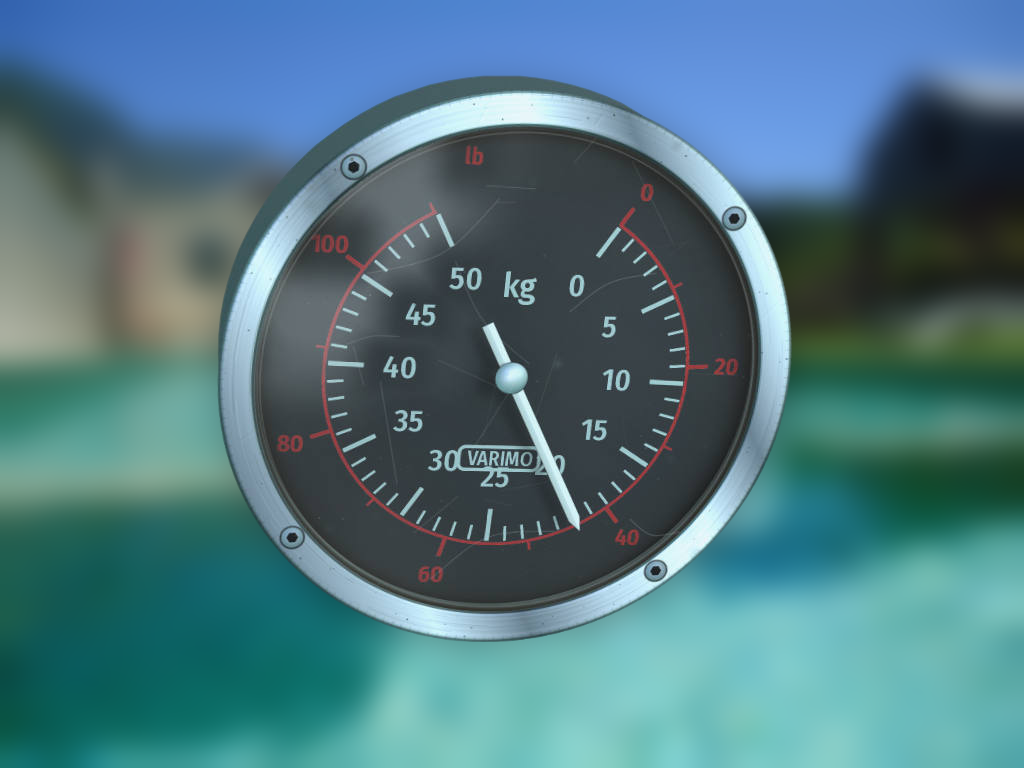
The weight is 20 kg
